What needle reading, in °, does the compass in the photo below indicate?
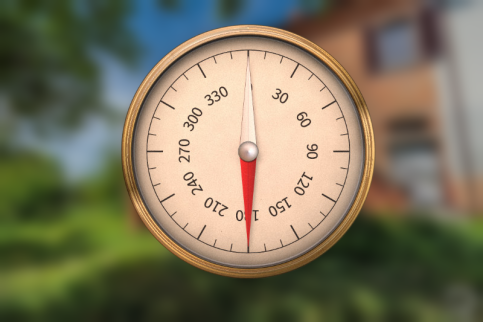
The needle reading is 180 °
